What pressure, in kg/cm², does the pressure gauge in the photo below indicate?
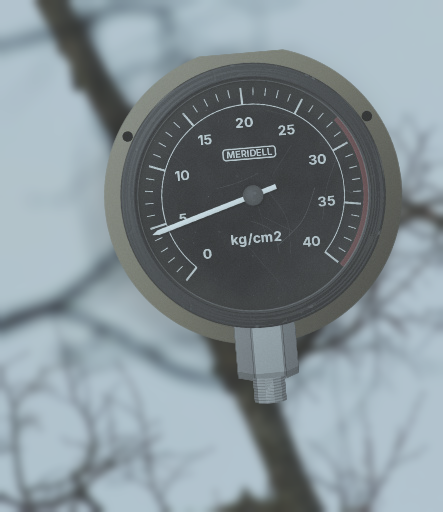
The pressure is 4.5 kg/cm²
